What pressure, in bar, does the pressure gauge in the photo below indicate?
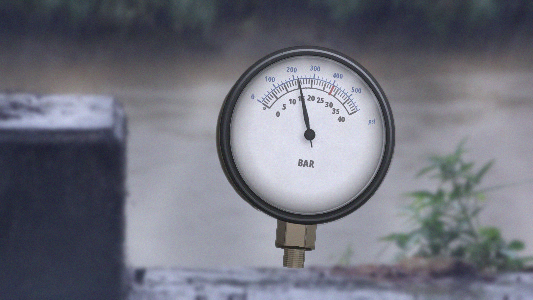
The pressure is 15 bar
